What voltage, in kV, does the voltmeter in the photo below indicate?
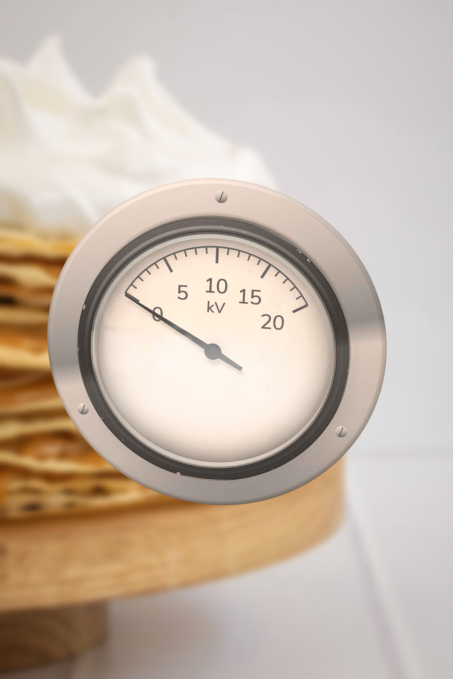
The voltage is 0 kV
